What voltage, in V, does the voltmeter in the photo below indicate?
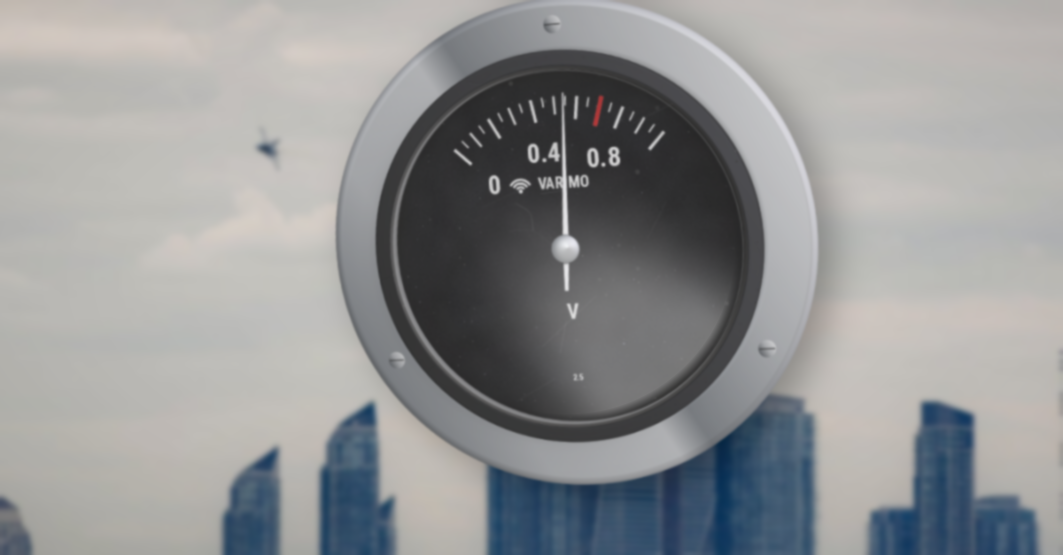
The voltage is 0.55 V
